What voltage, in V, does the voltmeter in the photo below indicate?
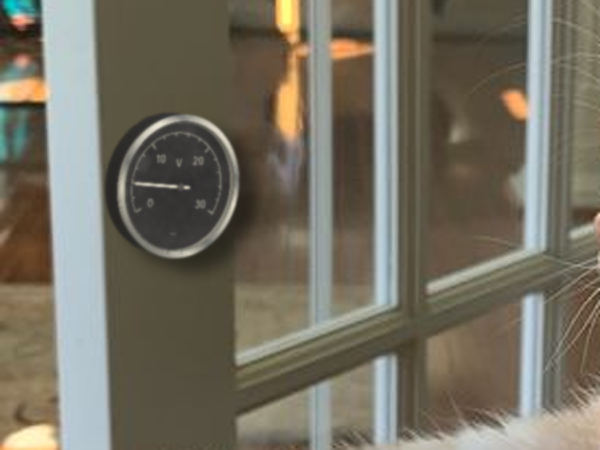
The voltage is 4 V
